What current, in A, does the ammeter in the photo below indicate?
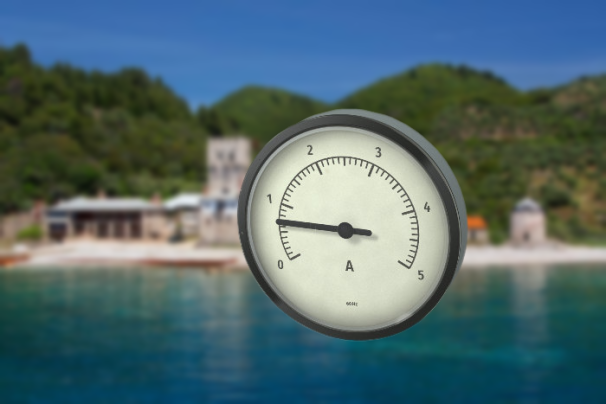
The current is 0.7 A
